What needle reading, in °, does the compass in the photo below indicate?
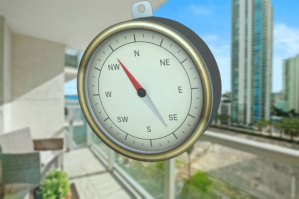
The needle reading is 330 °
